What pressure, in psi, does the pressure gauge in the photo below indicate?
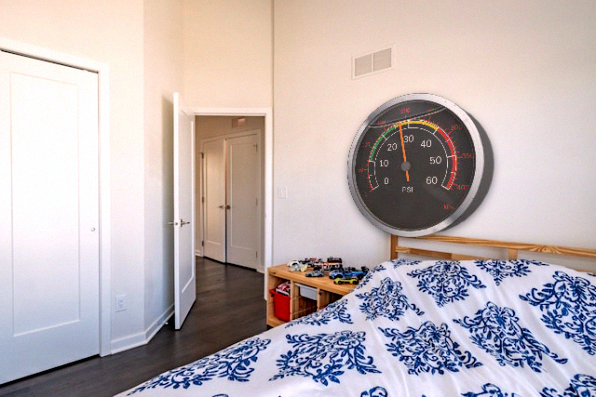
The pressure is 27.5 psi
